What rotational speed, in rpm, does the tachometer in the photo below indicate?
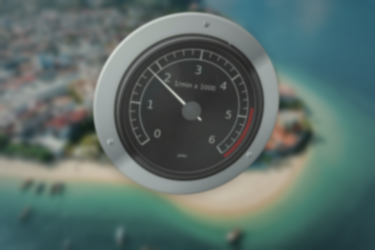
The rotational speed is 1800 rpm
